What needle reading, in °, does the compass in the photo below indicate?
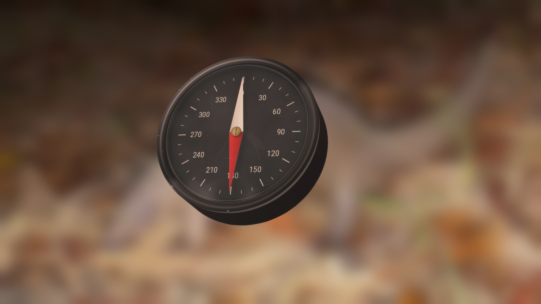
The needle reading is 180 °
